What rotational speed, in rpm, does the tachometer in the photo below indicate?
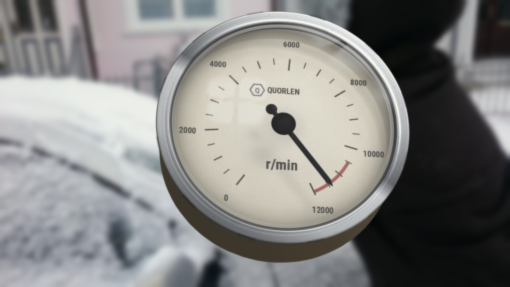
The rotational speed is 11500 rpm
